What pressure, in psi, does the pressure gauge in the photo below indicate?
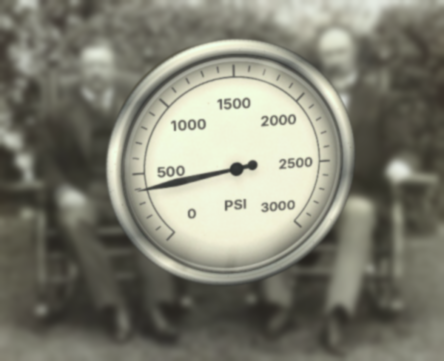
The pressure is 400 psi
